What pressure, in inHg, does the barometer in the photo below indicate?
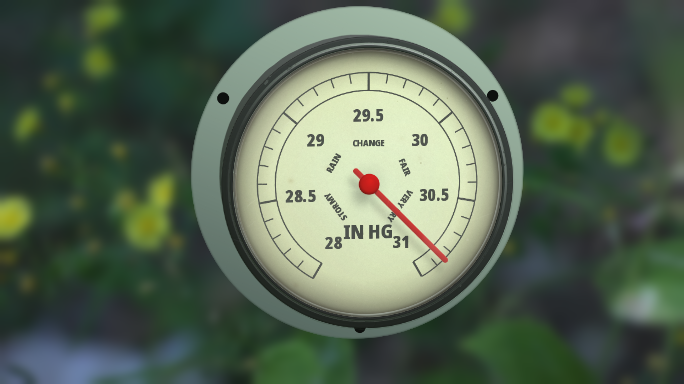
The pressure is 30.85 inHg
